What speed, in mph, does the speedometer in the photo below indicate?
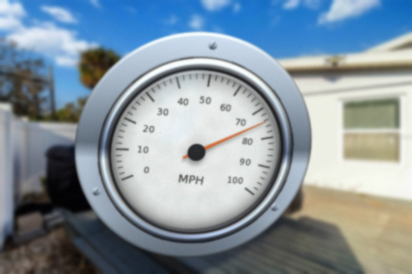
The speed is 74 mph
